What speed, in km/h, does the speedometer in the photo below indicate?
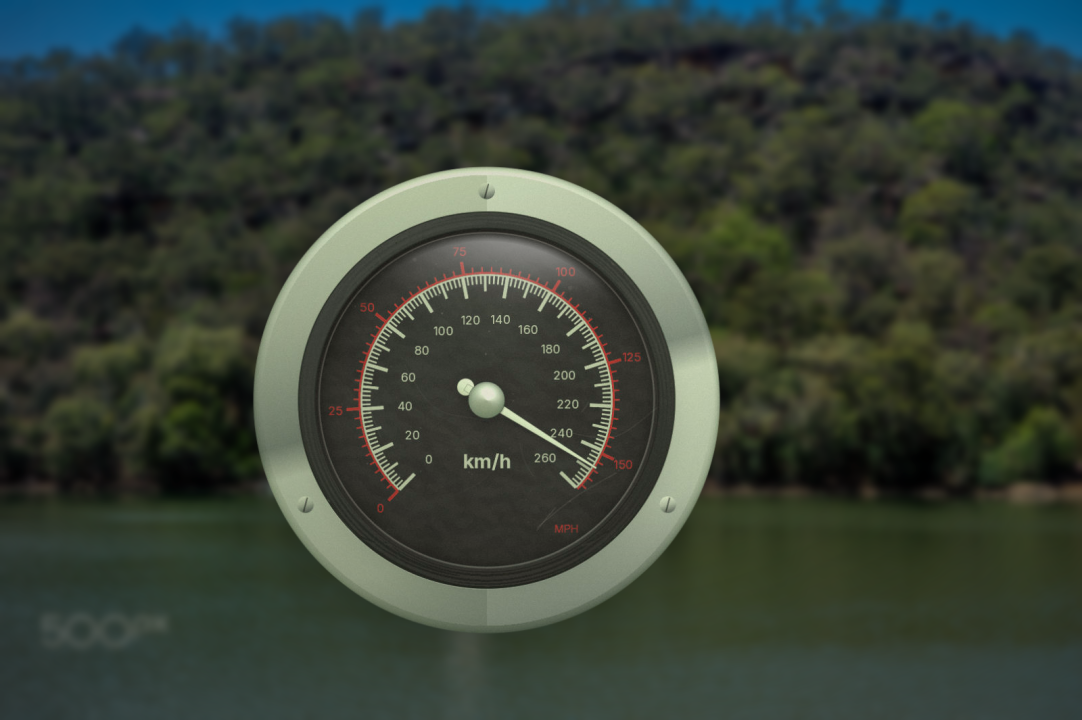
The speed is 248 km/h
